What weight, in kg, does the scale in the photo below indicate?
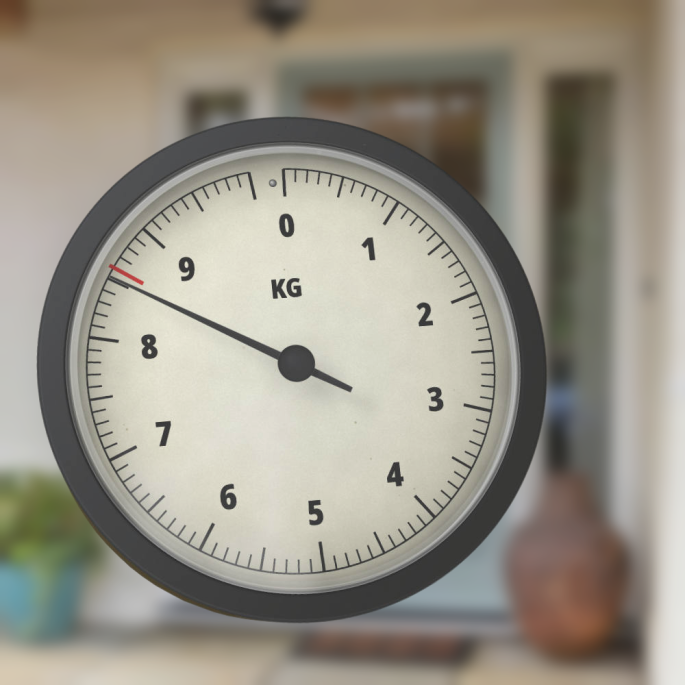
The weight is 8.5 kg
